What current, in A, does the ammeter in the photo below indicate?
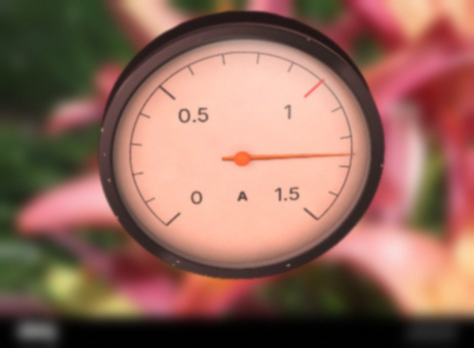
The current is 1.25 A
